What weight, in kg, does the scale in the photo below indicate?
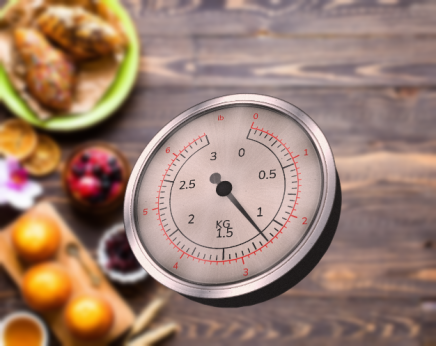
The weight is 1.15 kg
